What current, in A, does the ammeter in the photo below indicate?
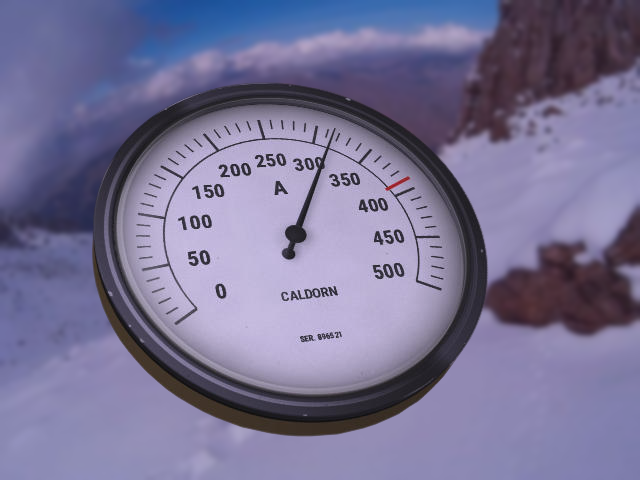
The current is 315 A
